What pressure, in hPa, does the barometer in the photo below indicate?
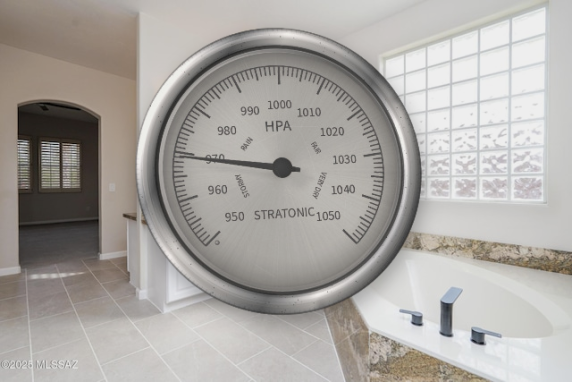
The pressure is 969 hPa
